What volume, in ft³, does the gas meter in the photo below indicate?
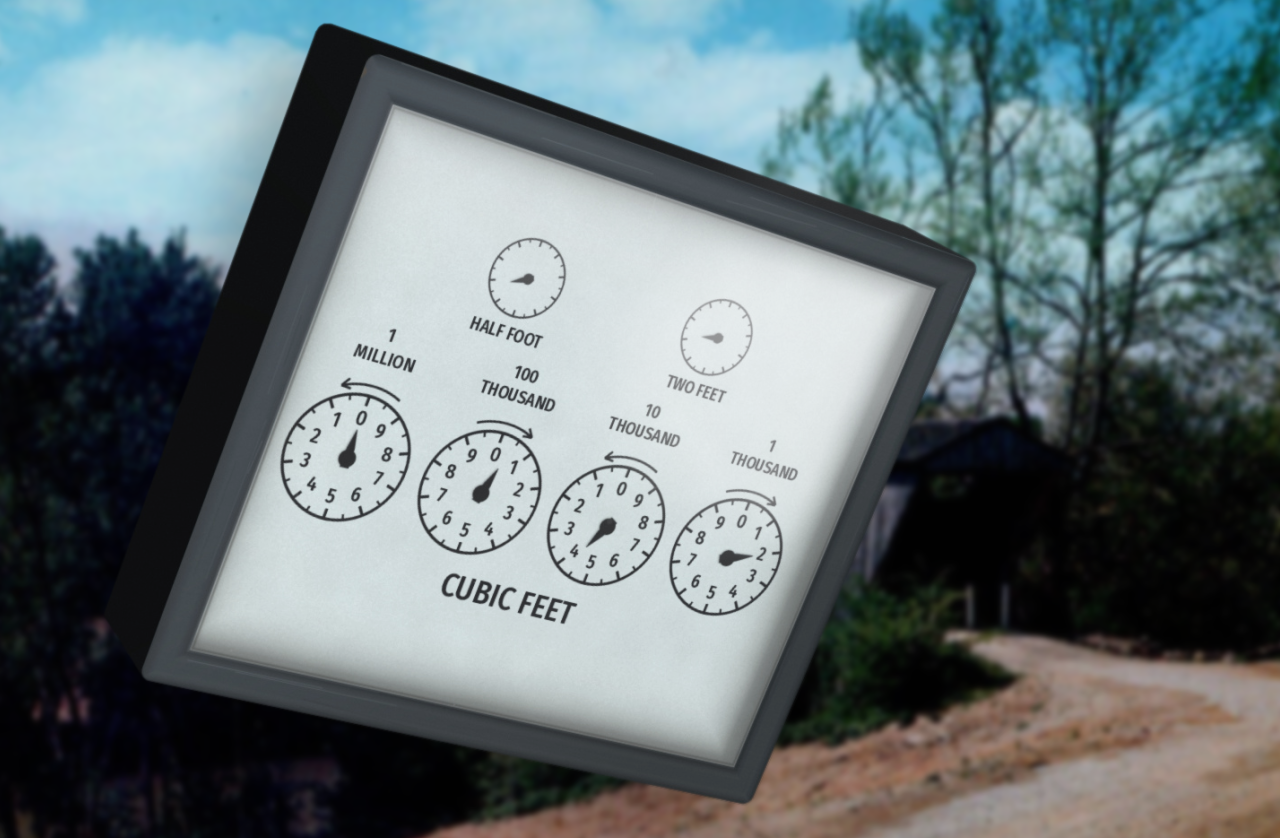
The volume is 4200 ft³
